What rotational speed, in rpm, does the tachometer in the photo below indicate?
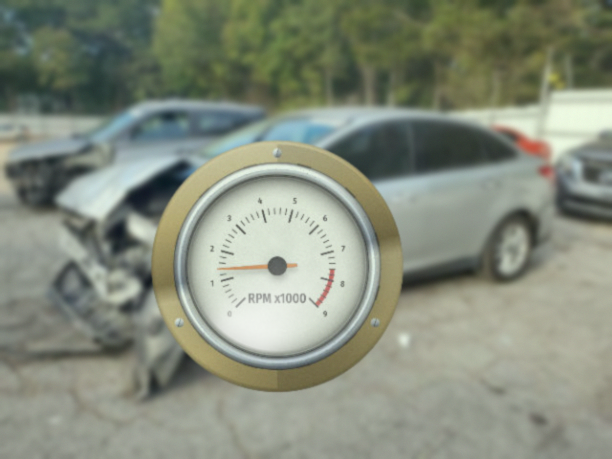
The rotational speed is 1400 rpm
